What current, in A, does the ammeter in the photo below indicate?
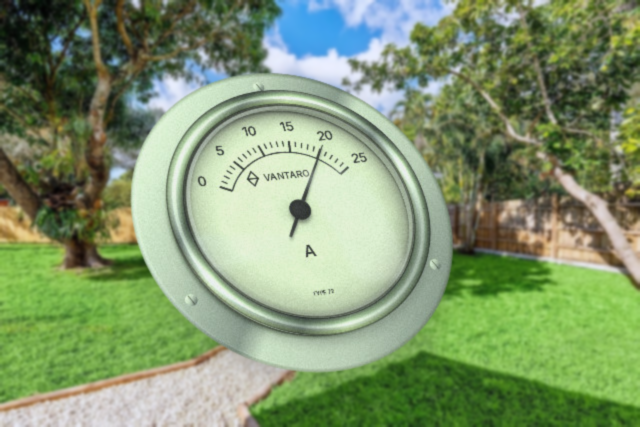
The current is 20 A
